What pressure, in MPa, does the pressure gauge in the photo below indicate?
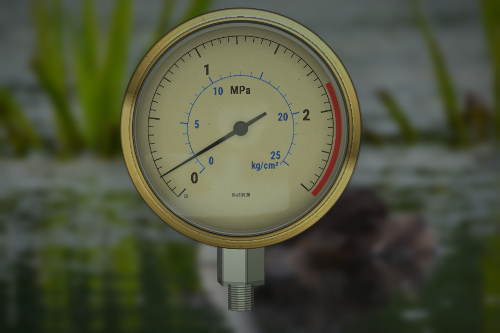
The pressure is 0.15 MPa
